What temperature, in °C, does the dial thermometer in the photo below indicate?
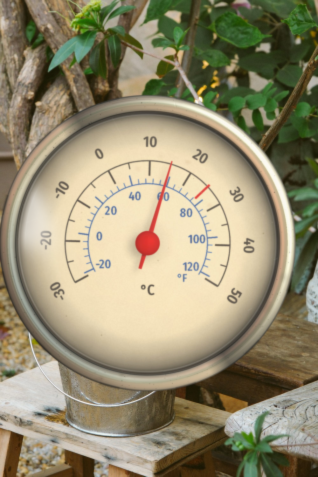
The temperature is 15 °C
